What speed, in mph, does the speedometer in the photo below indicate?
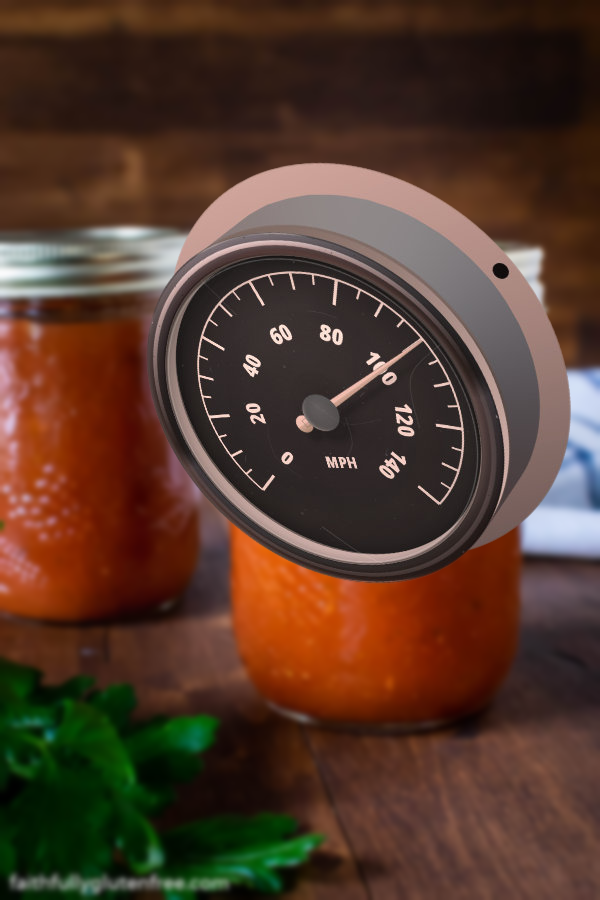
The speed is 100 mph
